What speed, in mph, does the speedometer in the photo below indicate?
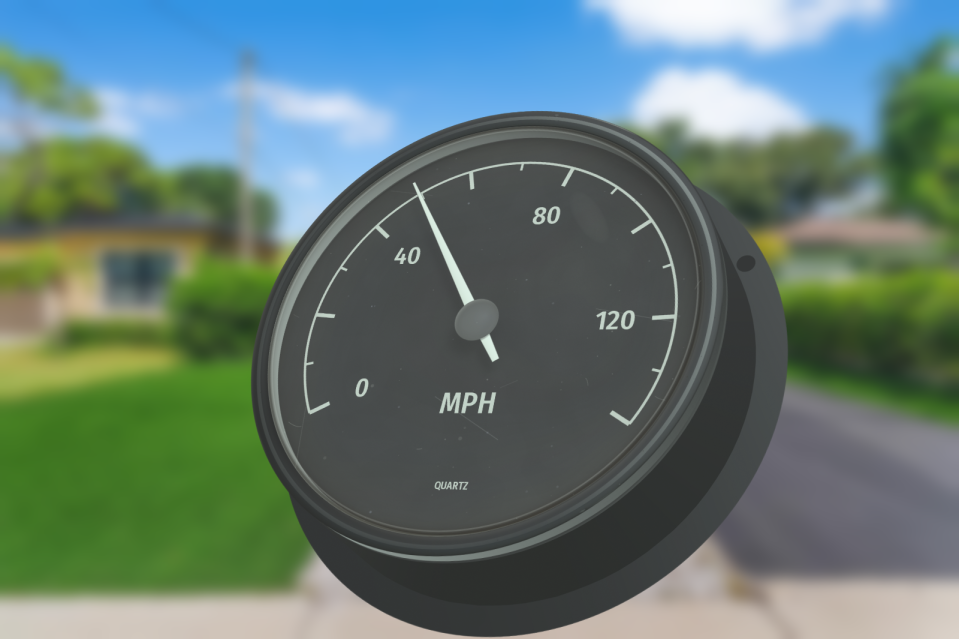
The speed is 50 mph
